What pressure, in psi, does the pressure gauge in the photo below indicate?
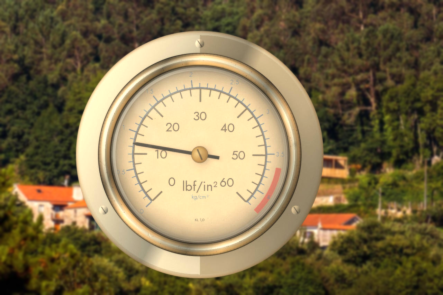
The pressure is 12 psi
